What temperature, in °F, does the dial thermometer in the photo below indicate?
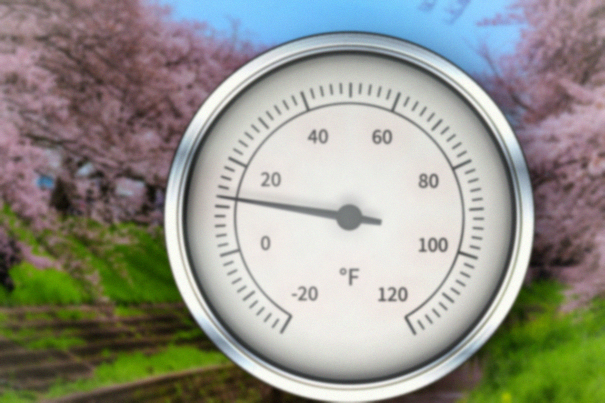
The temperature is 12 °F
